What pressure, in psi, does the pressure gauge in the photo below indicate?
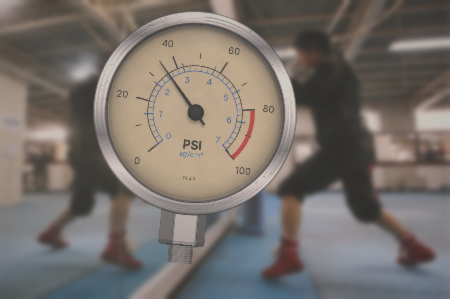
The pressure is 35 psi
